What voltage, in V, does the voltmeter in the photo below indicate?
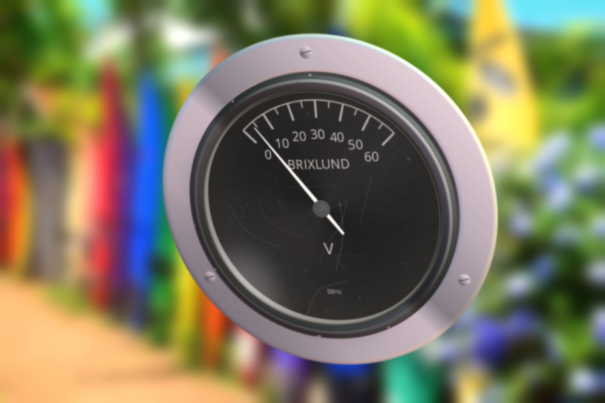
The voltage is 5 V
